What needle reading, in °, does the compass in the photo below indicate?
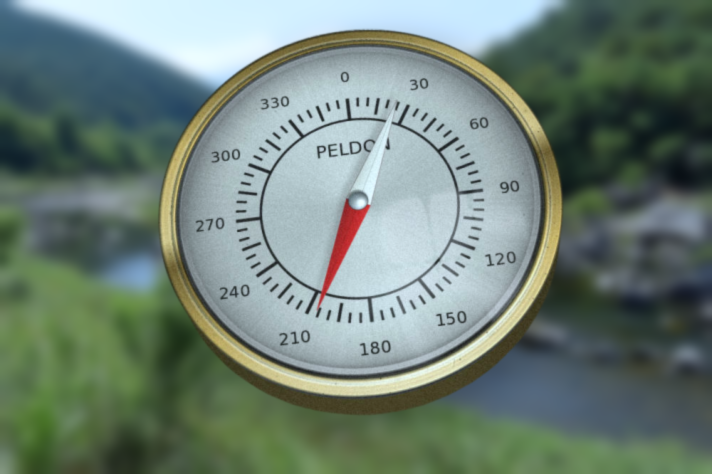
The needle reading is 205 °
